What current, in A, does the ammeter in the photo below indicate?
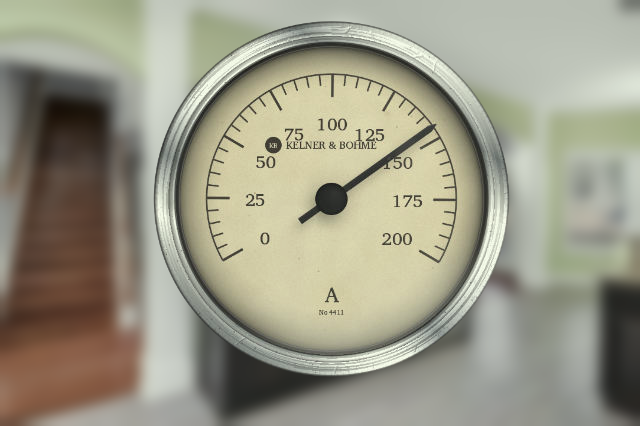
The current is 145 A
